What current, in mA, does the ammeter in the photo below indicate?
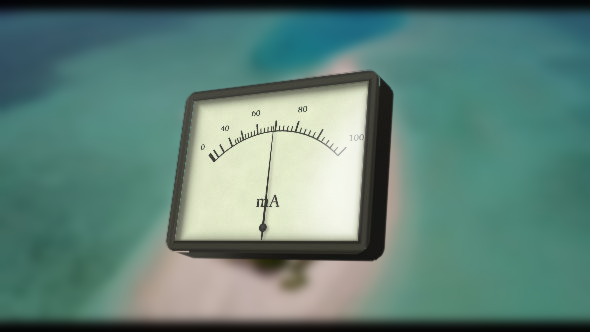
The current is 70 mA
